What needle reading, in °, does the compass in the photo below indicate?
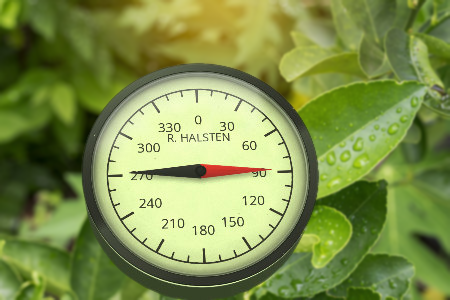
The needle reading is 90 °
